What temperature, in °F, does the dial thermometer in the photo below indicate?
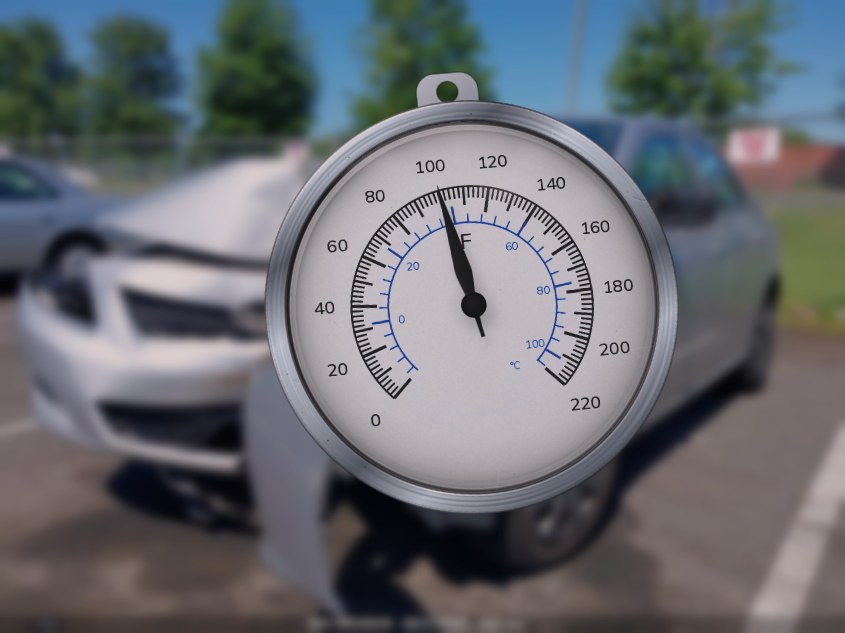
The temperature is 100 °F
